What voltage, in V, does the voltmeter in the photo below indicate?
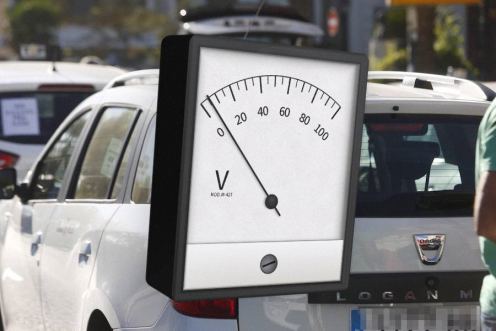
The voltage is 5 V
